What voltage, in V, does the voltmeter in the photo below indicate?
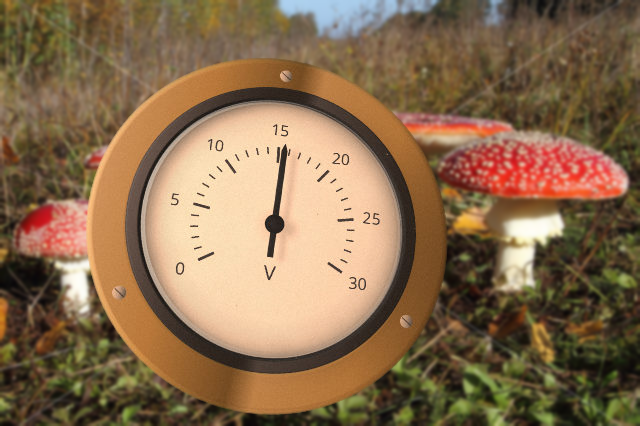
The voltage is 15.5 V
